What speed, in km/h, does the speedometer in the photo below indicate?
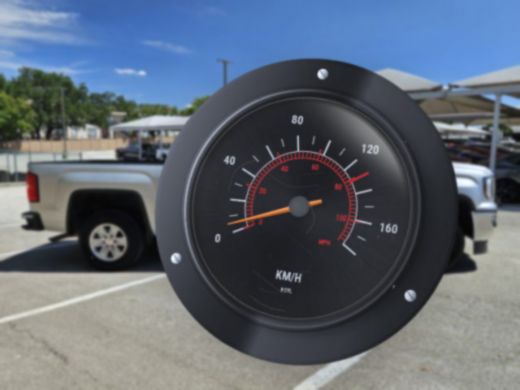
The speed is 5 km/h
